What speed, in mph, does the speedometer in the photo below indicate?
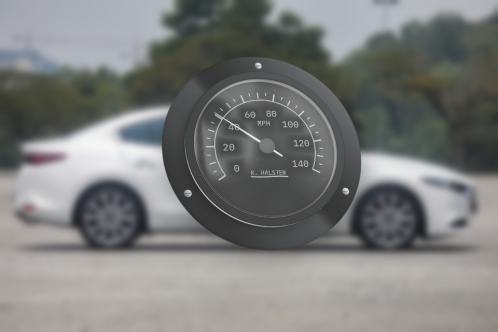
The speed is 40 mph
